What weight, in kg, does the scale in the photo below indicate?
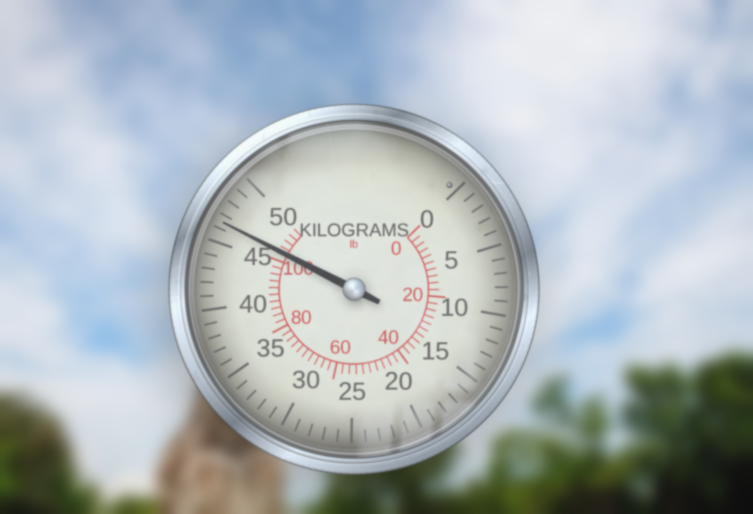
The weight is 46.5 kg
